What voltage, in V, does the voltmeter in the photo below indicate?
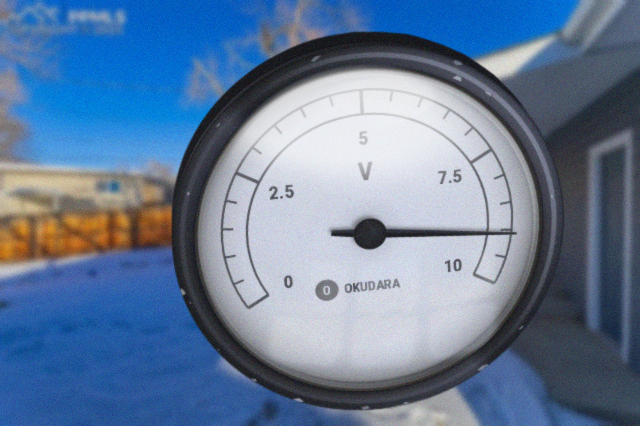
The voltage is 9 V
